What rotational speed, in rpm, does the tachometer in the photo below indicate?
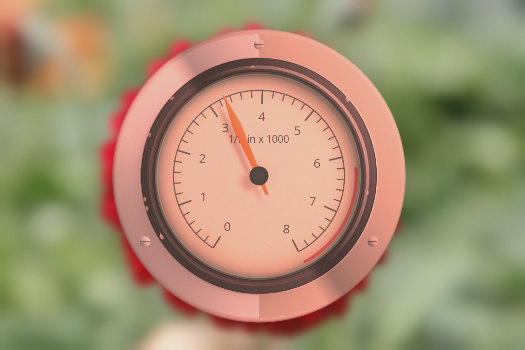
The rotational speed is 3300 rpm
